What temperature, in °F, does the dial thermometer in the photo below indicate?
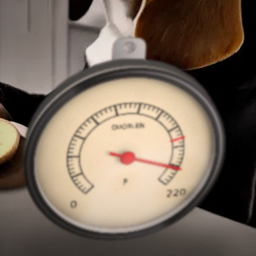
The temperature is 200 °F
